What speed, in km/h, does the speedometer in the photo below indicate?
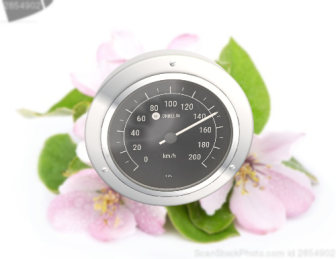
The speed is 145 km/h
